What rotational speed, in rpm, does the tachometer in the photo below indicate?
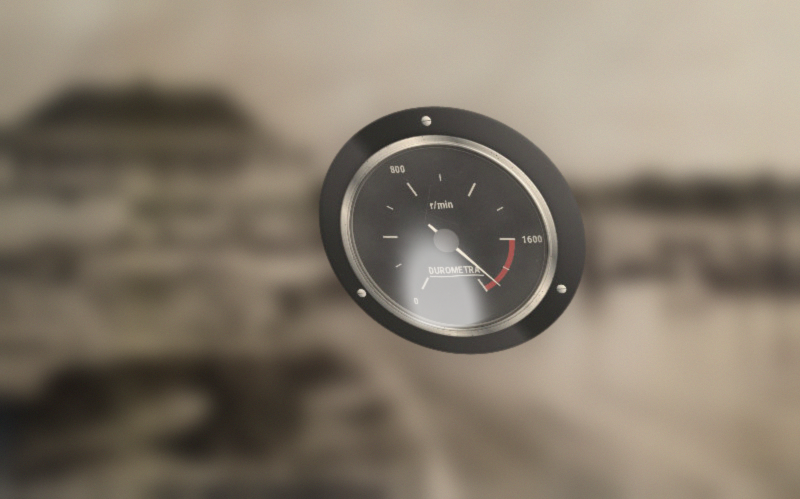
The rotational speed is 1900 rpm
